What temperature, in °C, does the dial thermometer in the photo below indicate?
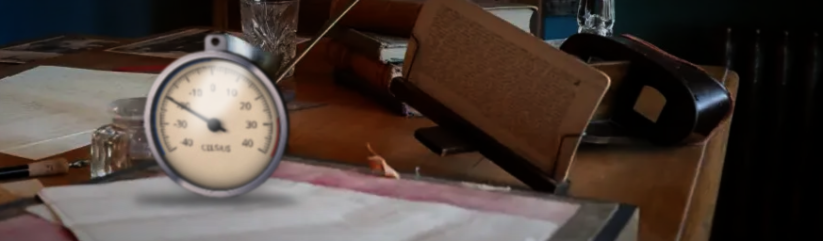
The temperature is -20 °C
